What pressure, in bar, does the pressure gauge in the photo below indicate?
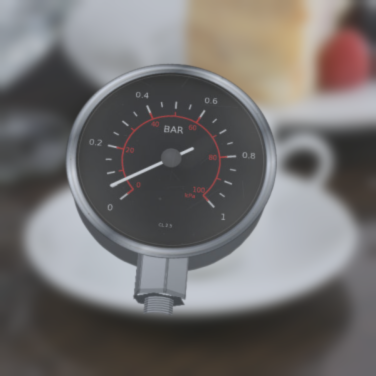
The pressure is 0.05 bar
